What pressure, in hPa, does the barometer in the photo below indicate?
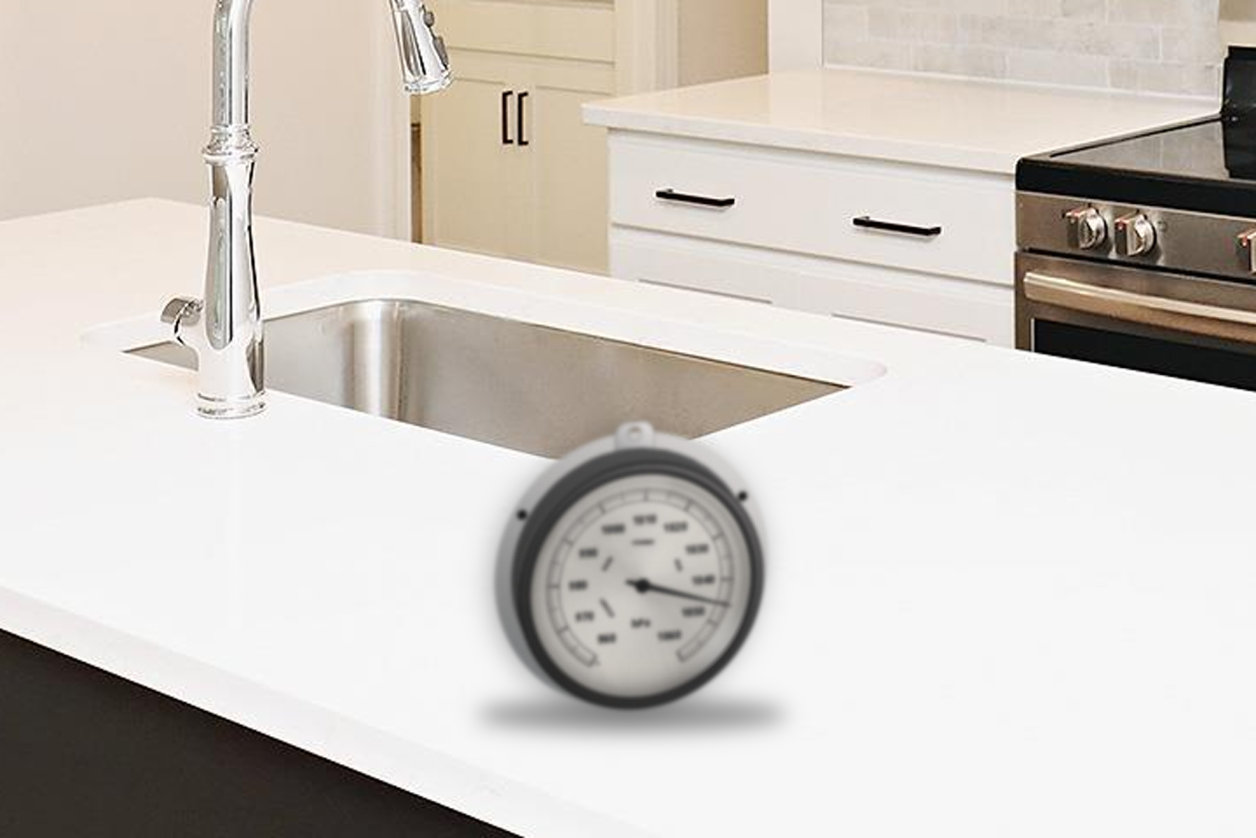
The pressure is 1045 hPa
